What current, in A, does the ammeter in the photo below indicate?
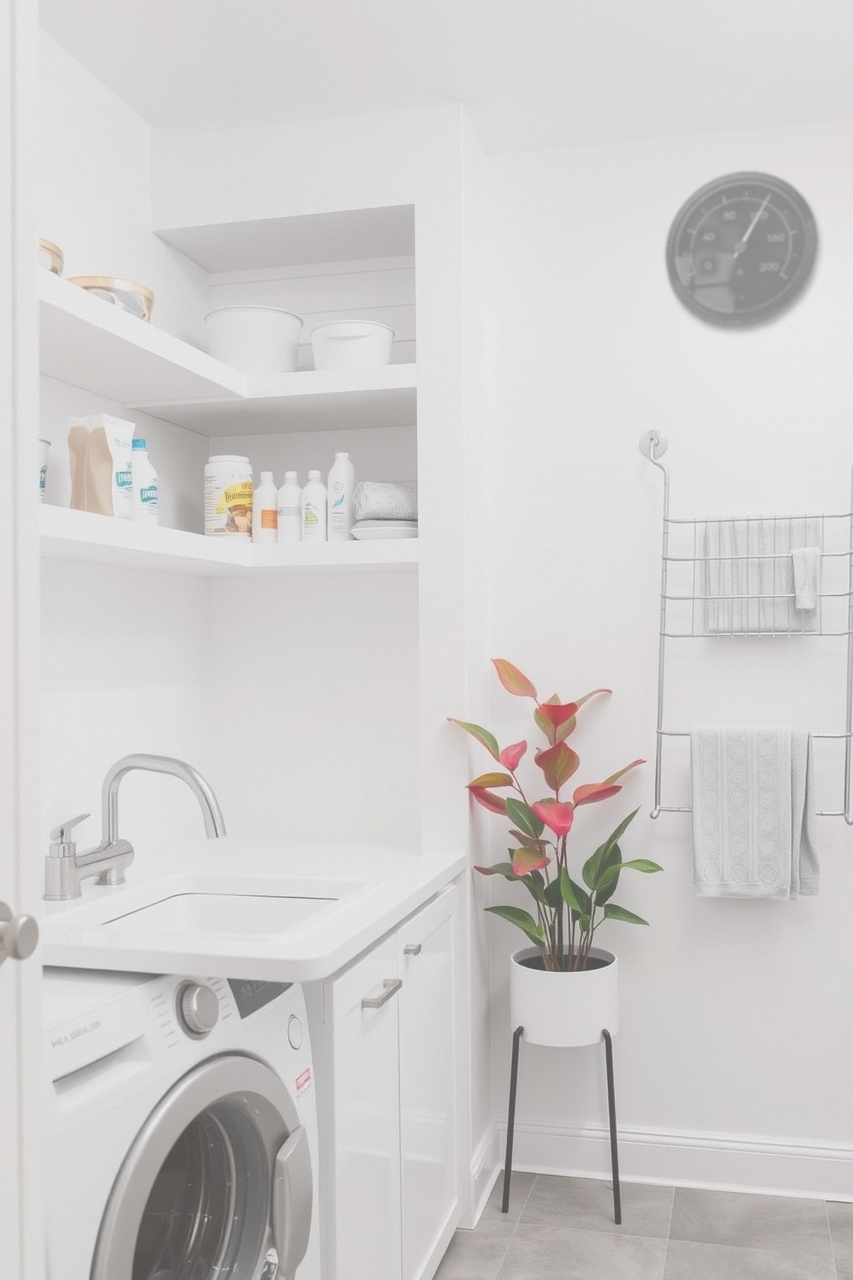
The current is 120 A
